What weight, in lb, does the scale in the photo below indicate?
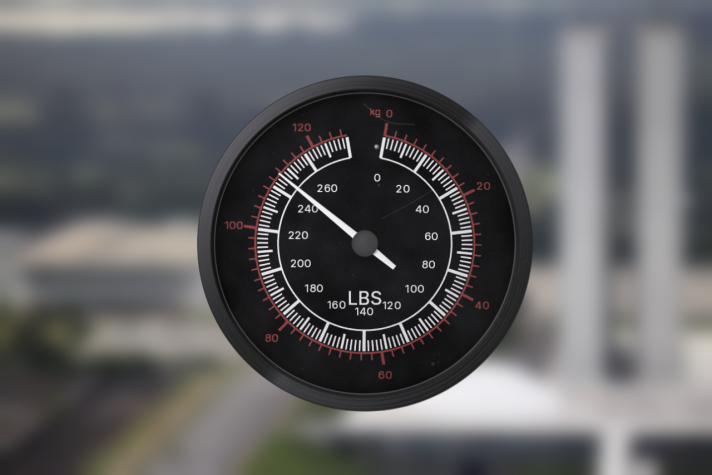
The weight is 246 lb
